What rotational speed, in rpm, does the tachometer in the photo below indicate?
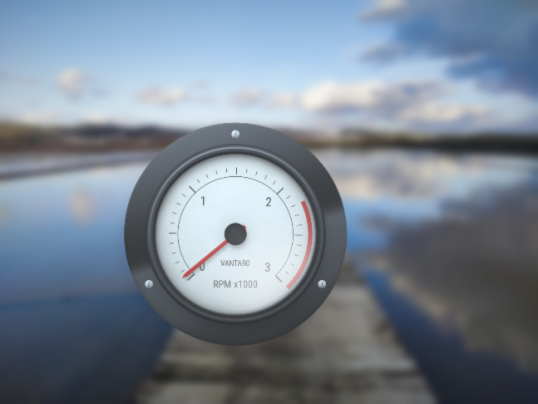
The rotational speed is 50 rpm
